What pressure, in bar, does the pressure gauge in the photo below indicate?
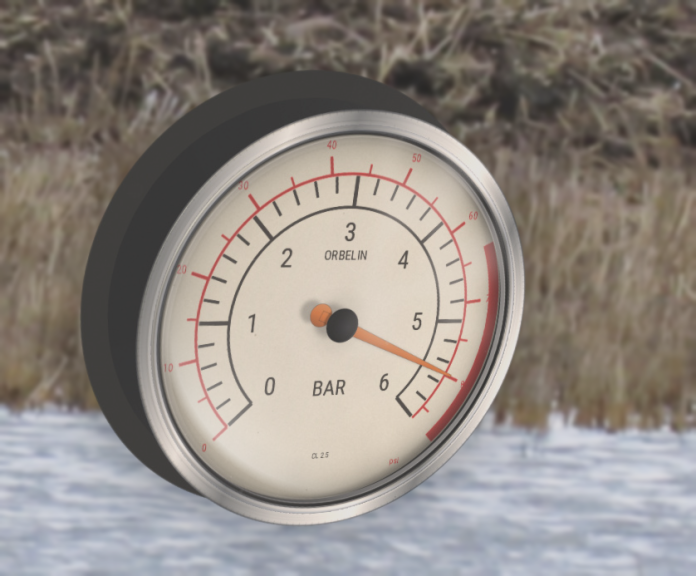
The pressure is 5.5 bar
